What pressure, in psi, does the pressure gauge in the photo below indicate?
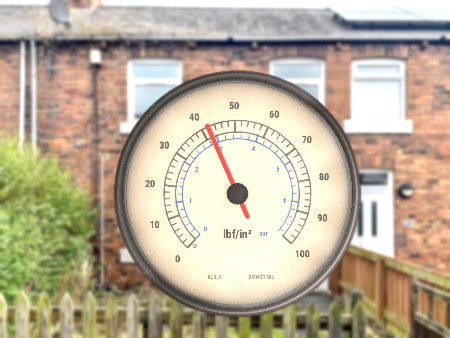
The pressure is 42 psi
